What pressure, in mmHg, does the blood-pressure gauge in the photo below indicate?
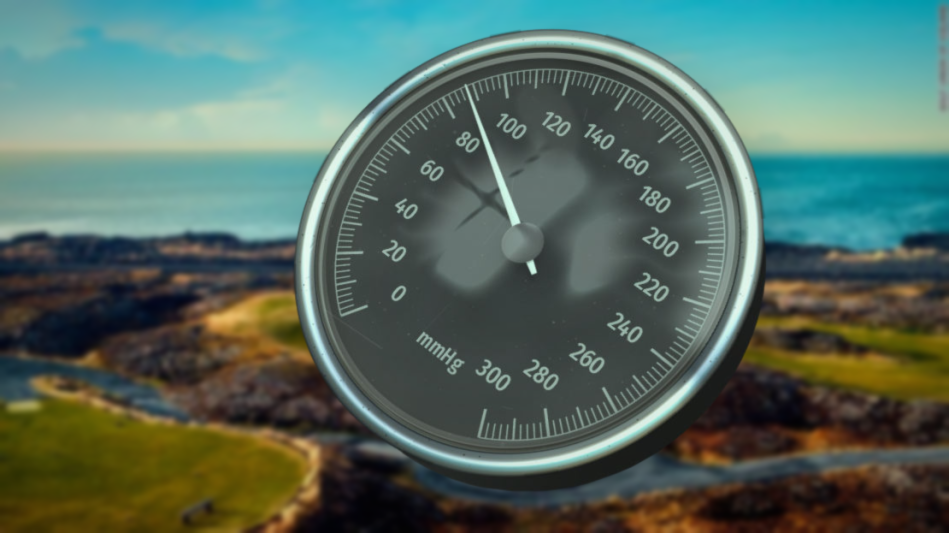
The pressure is 88 mmHg
